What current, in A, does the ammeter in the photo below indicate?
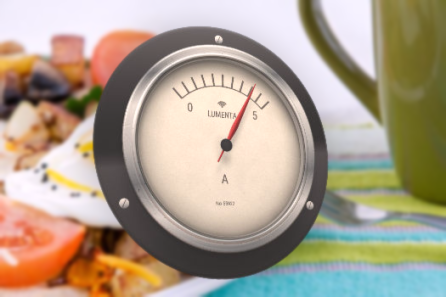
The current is 4 A
